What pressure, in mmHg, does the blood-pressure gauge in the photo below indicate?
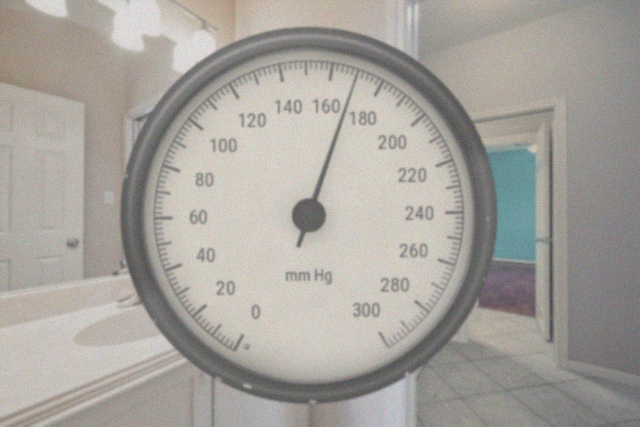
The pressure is 170 mmHg
